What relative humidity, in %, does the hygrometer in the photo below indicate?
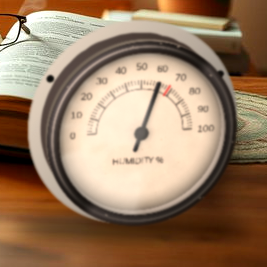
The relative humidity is 60 %
